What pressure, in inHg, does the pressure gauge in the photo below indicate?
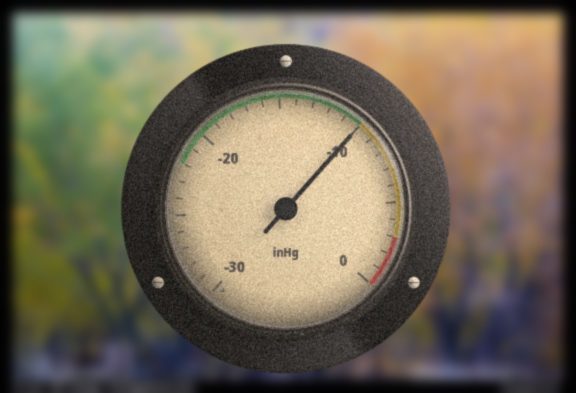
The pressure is -10 inHg
